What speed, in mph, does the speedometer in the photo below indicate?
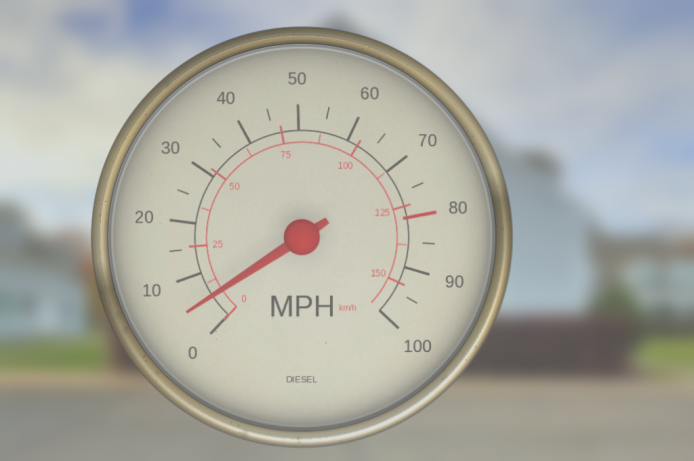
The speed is 5 mph
